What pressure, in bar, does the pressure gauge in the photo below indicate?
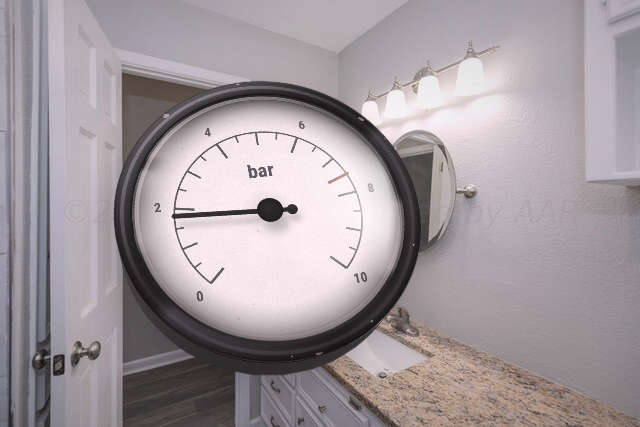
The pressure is 1.75 bar
